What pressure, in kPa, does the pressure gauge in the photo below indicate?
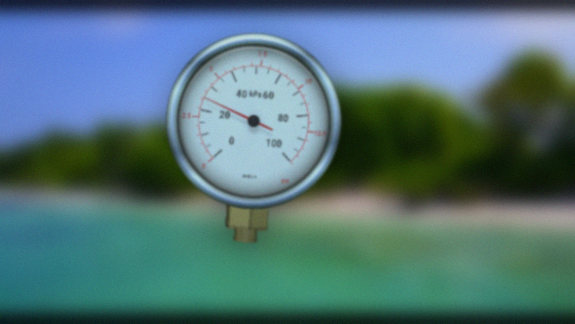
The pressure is 25 kPa
